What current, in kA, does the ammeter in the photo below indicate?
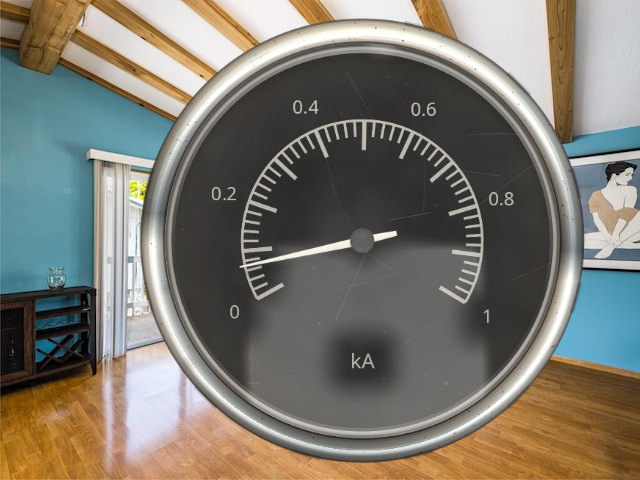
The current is 0.07 kA
